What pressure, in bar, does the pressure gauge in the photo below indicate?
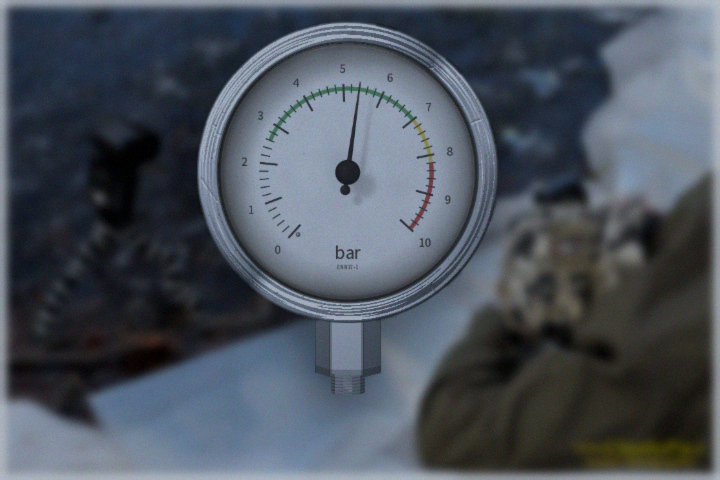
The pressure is 5.4 bar
